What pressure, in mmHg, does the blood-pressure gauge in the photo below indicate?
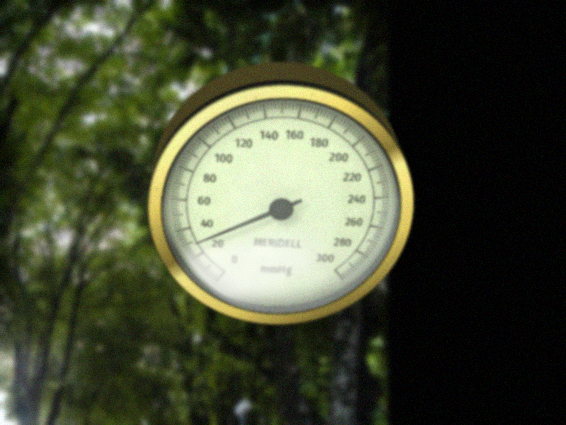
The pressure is 30 mmHg
